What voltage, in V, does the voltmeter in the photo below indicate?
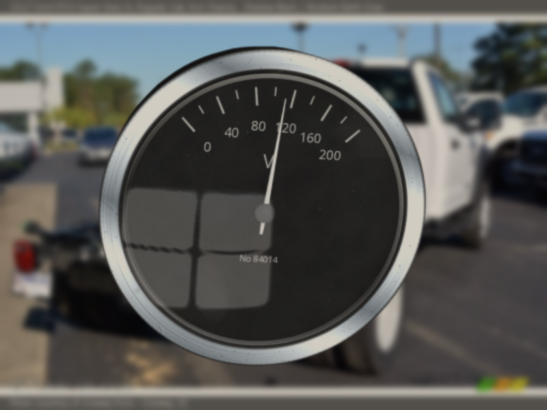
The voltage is 110 V
